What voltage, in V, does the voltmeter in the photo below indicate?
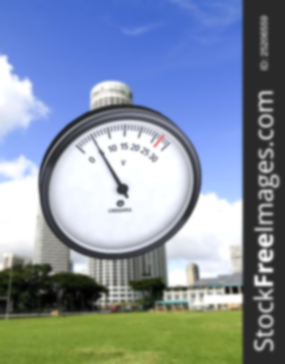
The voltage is 5 V
